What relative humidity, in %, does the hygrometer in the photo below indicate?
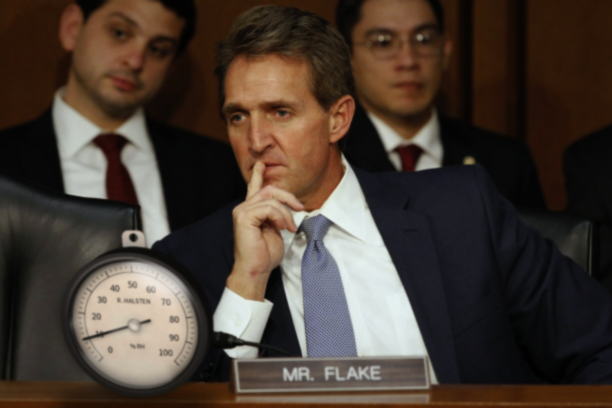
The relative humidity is 10 %
